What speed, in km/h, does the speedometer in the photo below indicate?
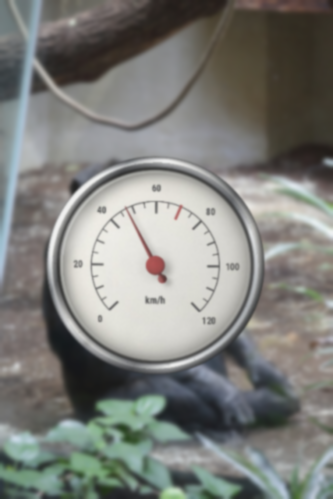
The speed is 47.5 km/h
